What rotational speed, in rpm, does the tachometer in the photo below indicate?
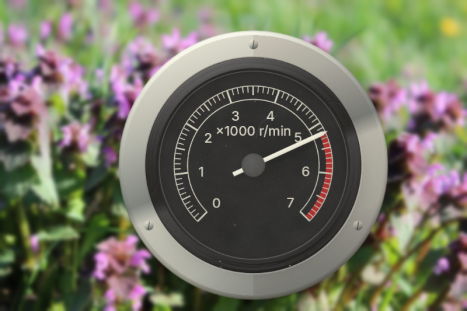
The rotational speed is 5200 rpm
